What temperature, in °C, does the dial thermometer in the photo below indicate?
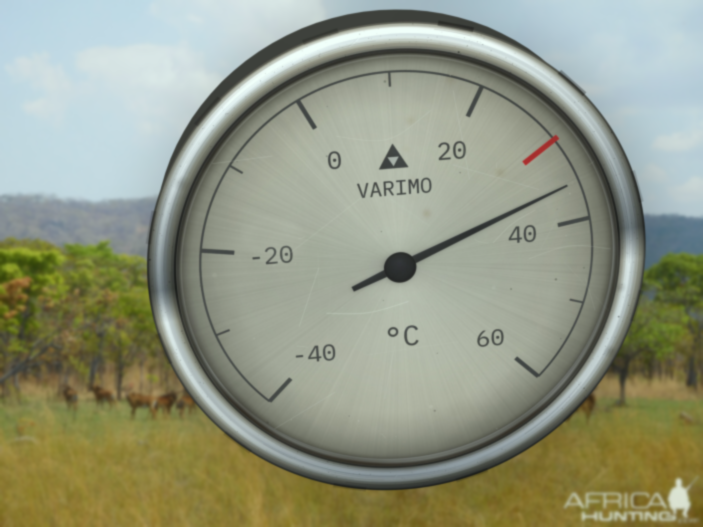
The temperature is 35 °C
